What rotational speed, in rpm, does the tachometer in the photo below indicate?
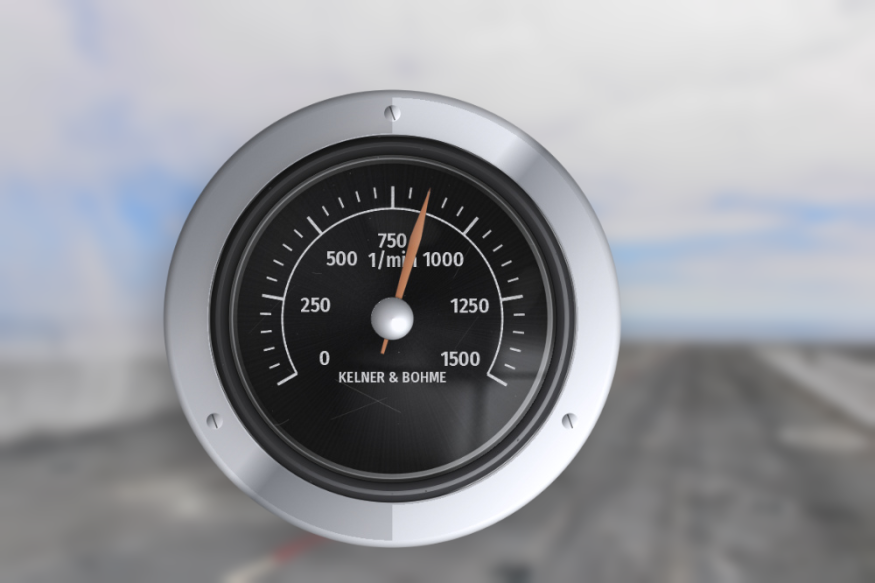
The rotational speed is 850 rpm
